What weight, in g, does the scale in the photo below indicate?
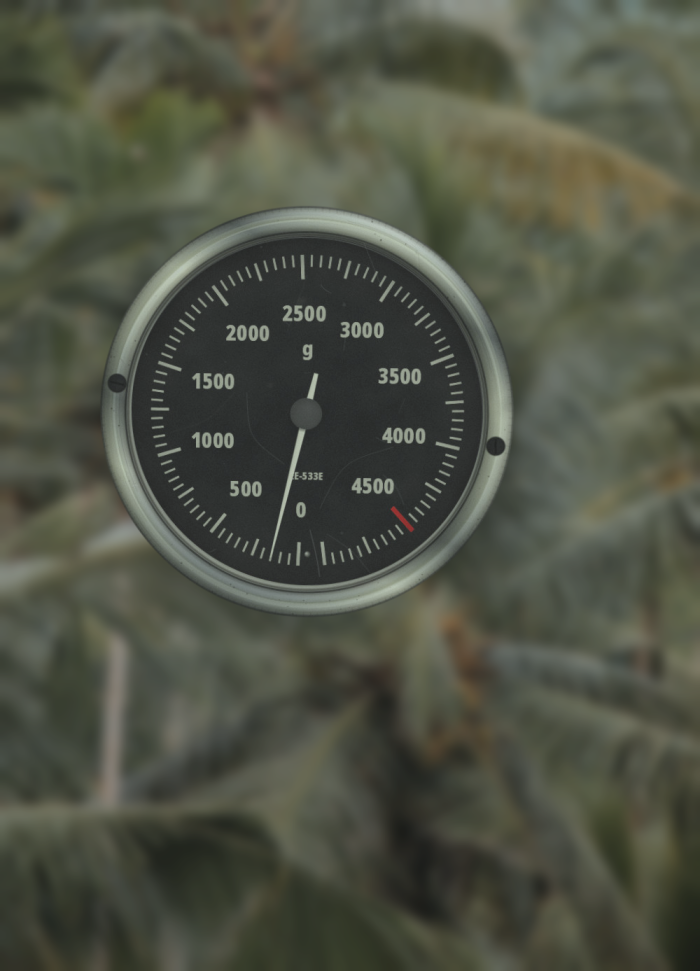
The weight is 150 g
